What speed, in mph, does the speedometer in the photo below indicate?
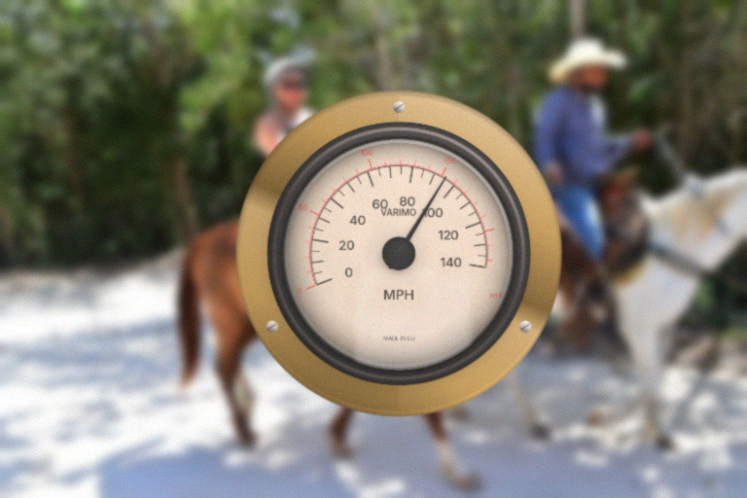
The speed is 95 mph
